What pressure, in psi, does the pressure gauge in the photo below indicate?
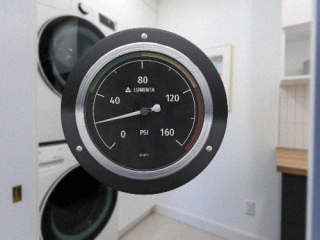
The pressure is 20 psi
